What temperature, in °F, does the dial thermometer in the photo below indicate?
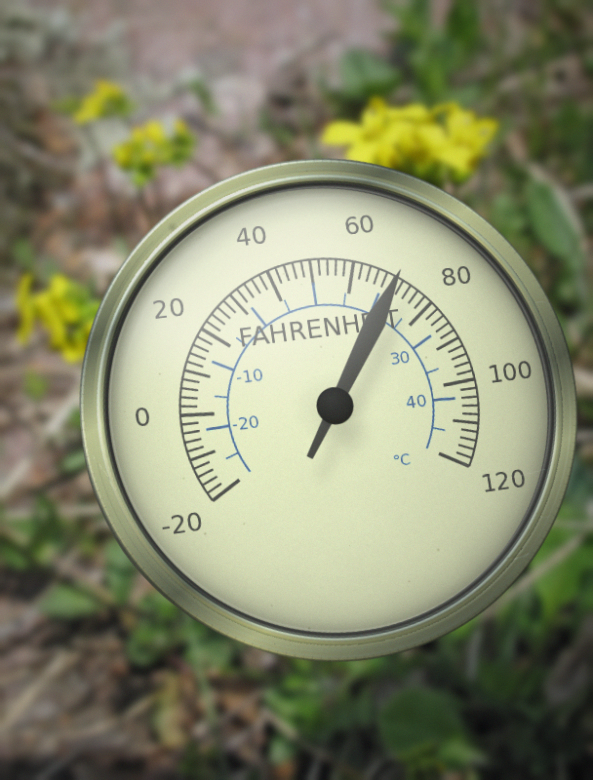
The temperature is 70 °F
